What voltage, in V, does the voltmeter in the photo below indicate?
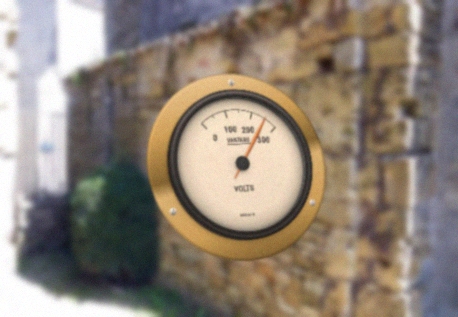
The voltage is 250 V
